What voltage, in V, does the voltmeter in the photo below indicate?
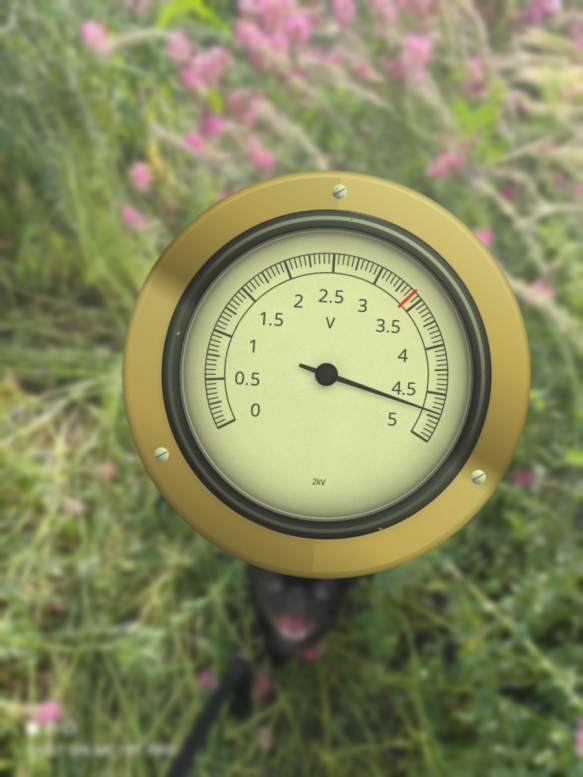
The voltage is 4.7 V
